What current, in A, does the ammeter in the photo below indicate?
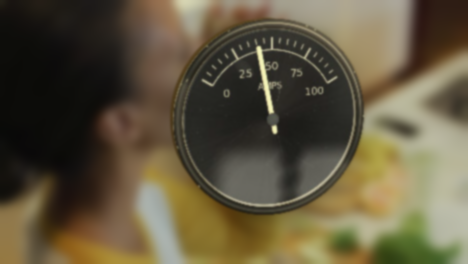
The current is 40 A
